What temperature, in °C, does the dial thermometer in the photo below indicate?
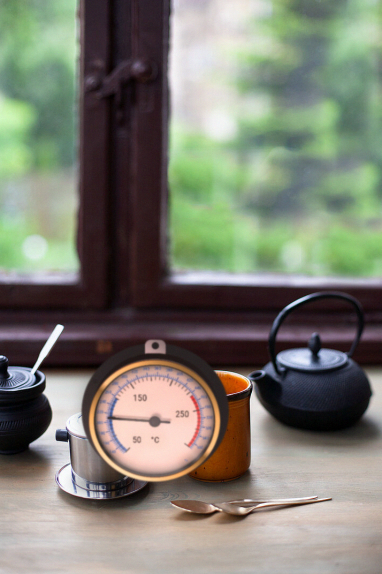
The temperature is 100 °C
